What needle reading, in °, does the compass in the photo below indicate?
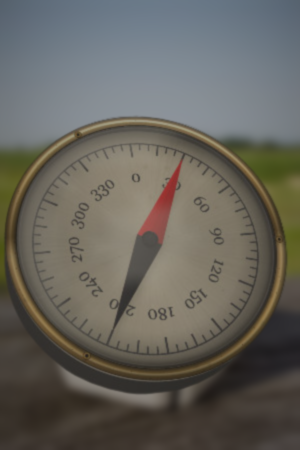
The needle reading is 30 °
